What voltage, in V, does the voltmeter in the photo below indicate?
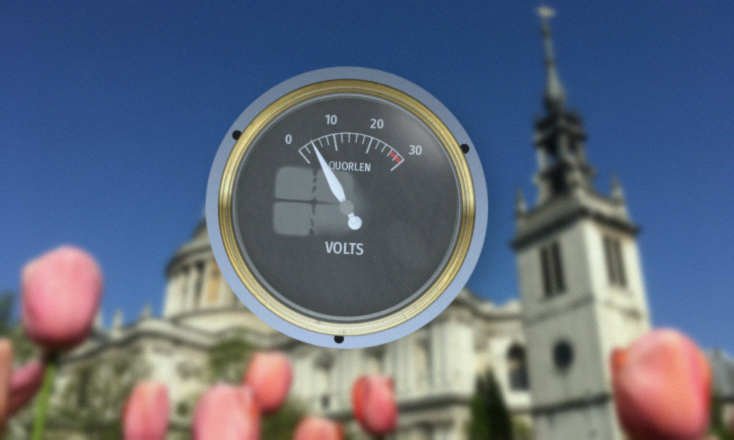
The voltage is 4 V
